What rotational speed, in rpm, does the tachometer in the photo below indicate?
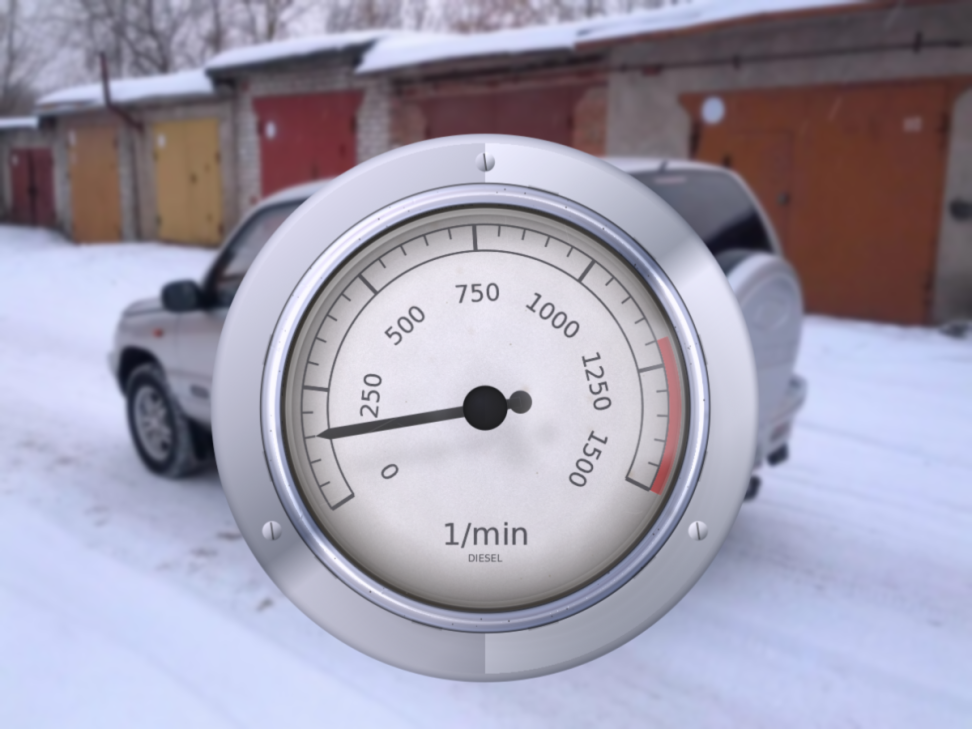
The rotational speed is 150 rpm
